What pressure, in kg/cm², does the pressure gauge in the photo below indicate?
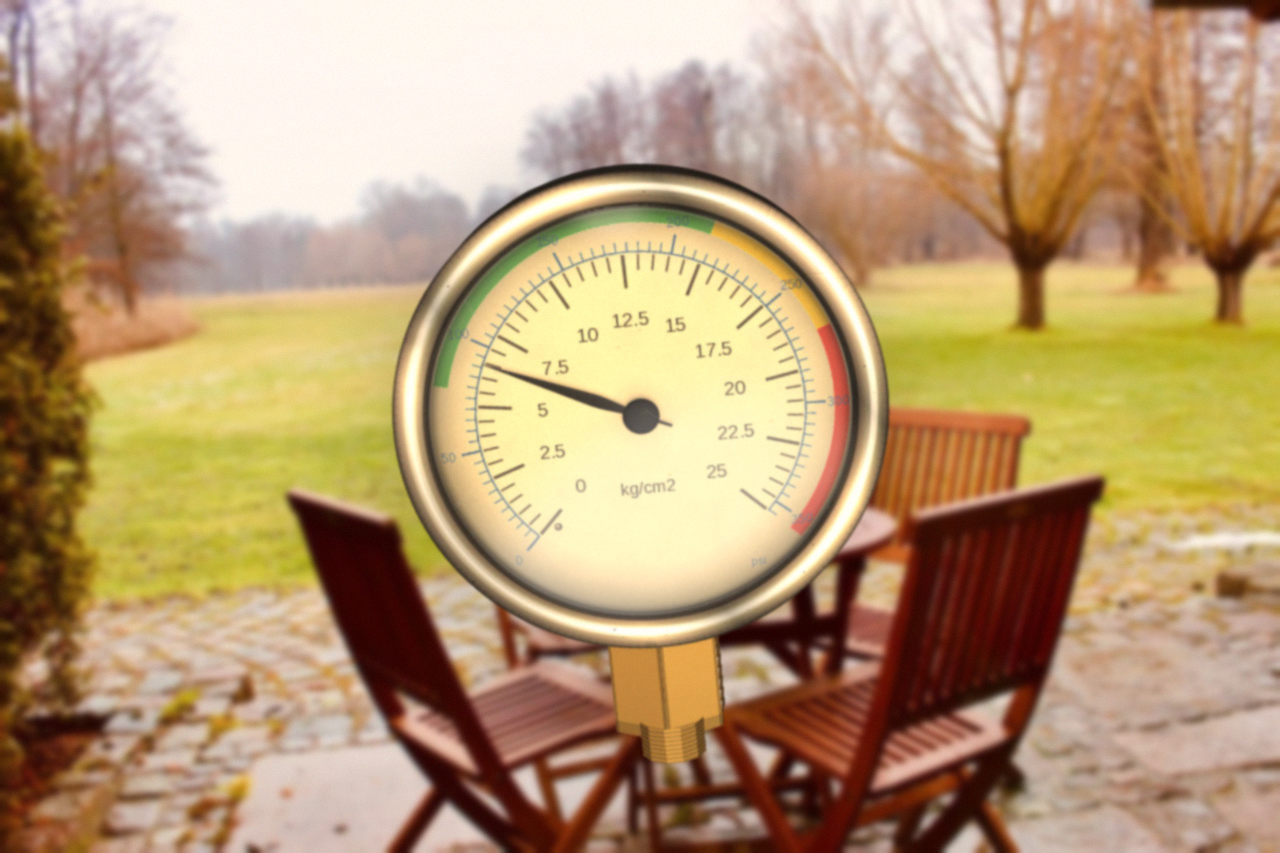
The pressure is 6.5 kg/cm²
